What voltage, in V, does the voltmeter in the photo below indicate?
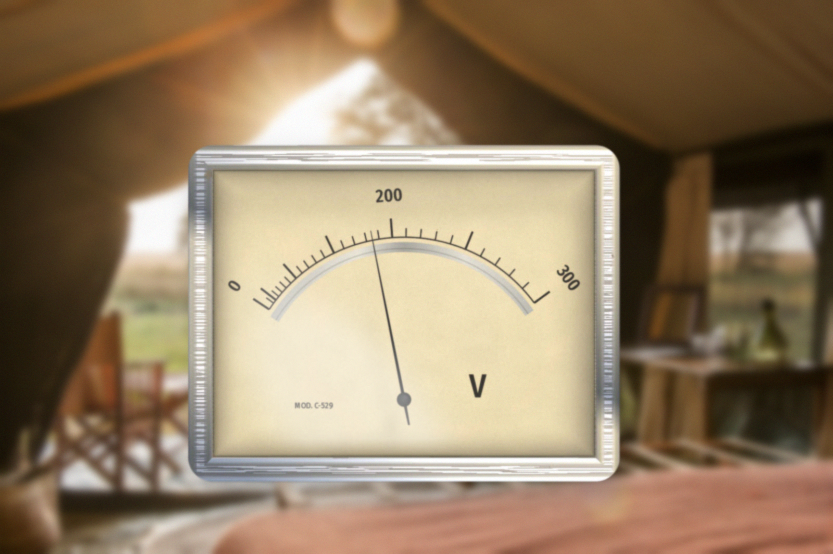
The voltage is 185 V
